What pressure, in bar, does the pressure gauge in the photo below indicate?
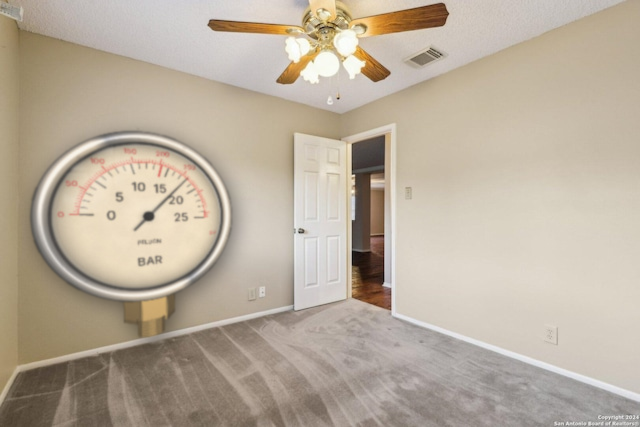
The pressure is 18 bar
